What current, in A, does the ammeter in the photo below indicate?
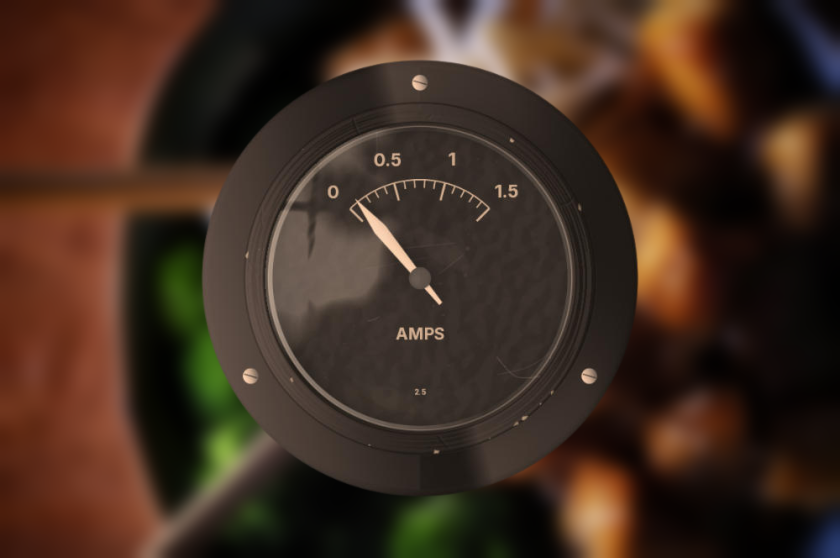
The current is 0.1 A
